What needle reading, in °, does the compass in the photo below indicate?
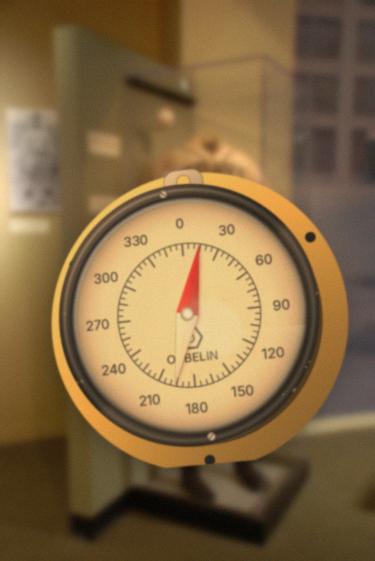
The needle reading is 15 °
